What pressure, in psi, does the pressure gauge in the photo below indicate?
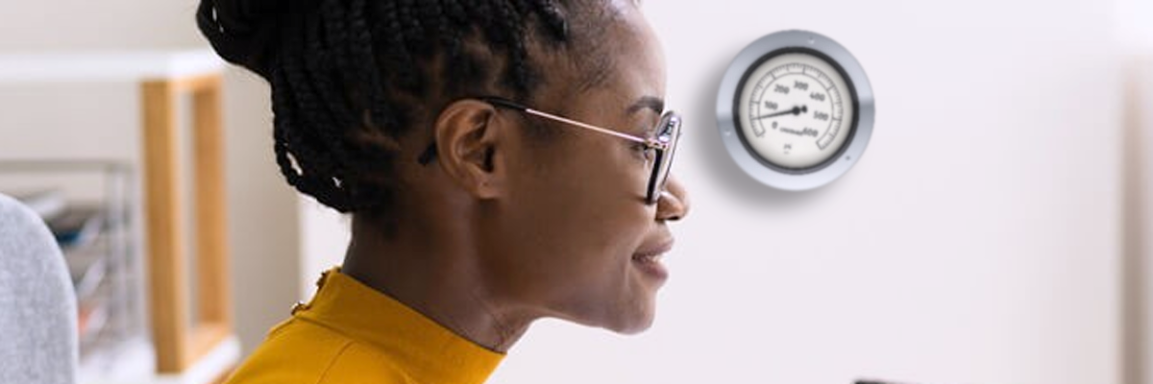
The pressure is 50 psi
